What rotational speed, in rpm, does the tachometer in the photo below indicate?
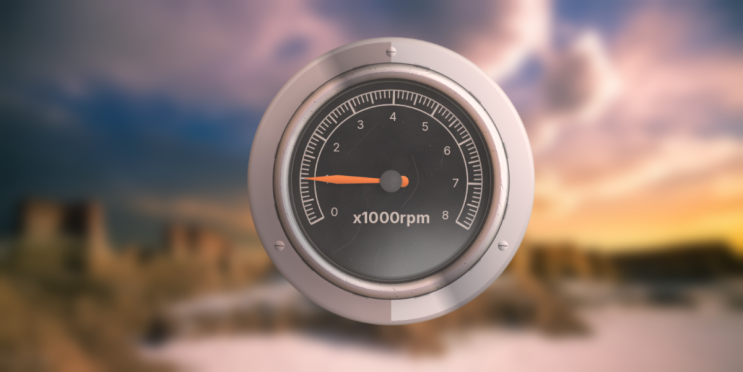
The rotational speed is 1000 rpm
